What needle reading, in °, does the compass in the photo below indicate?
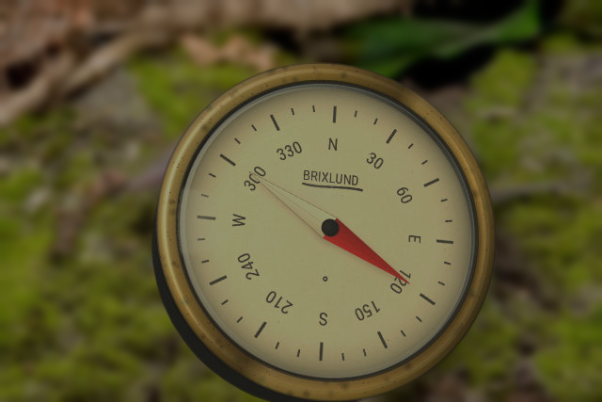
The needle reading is 120 °
